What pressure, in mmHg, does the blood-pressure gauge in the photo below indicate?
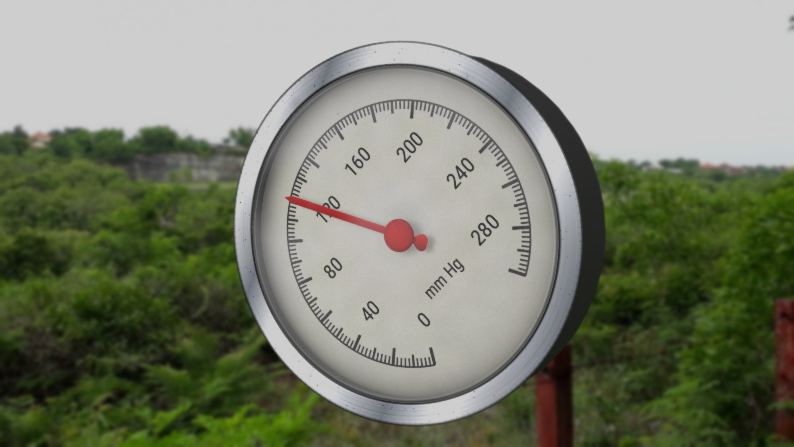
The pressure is 120 mmHg
